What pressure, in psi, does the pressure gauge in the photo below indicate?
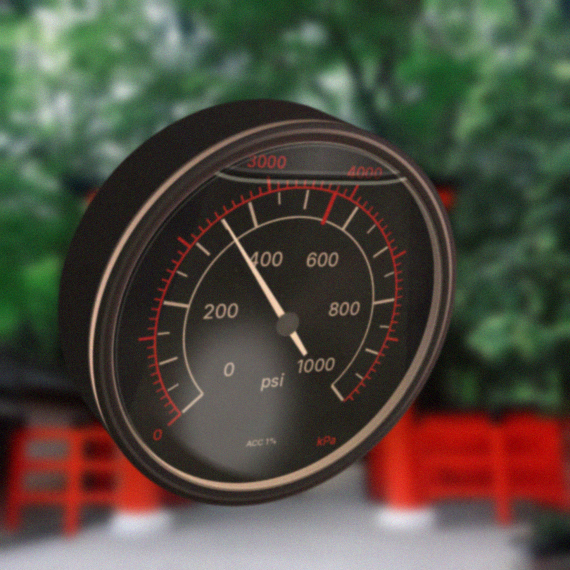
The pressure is 350 psi
